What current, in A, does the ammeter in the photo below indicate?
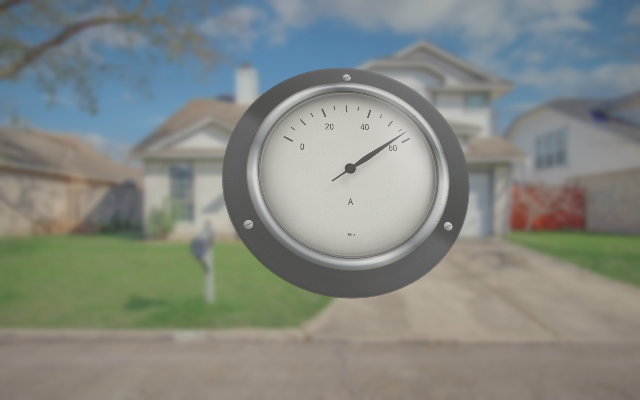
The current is 57.5 A
